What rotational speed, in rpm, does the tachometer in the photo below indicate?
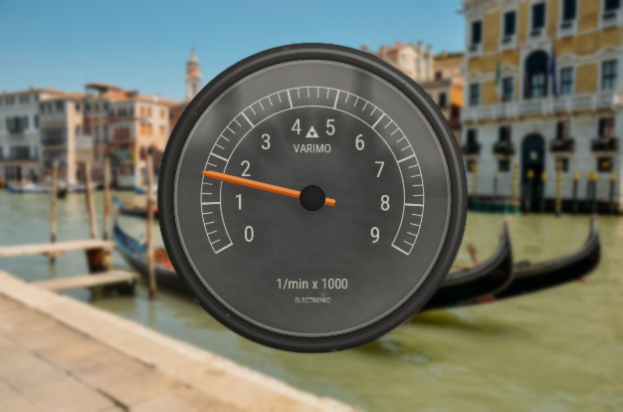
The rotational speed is 1600 rpm
